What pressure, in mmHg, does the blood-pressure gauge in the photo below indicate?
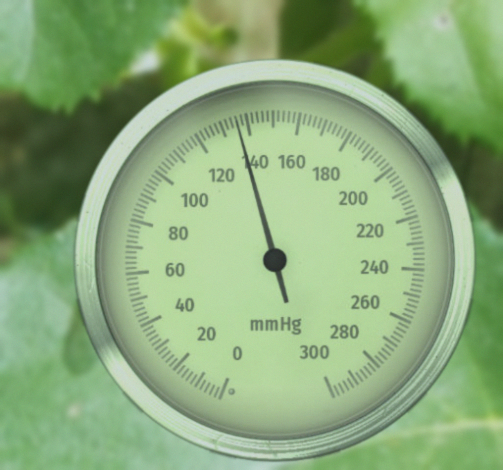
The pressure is 136 mmHg
